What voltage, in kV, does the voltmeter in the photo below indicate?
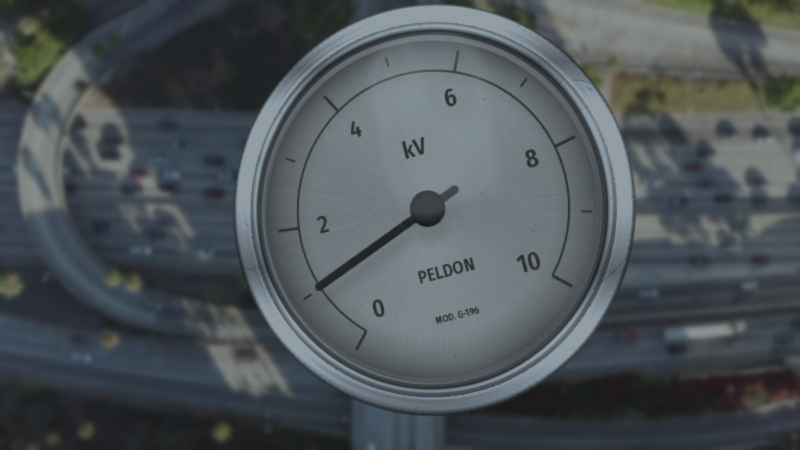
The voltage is 1 kV
